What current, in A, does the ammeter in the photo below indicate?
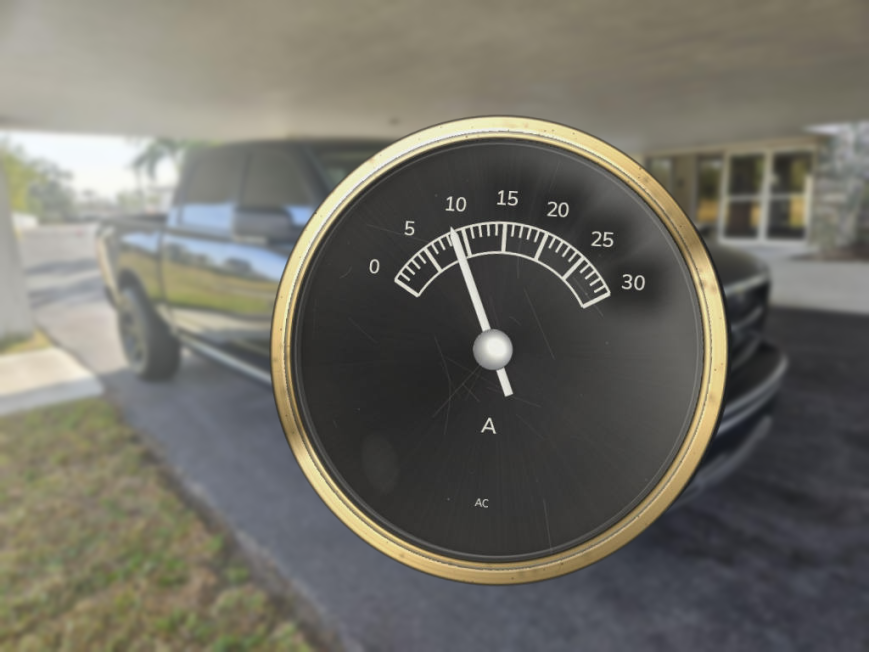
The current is 9 A
